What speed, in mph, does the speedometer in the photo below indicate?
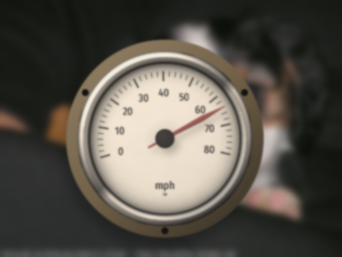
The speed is 64 mph
